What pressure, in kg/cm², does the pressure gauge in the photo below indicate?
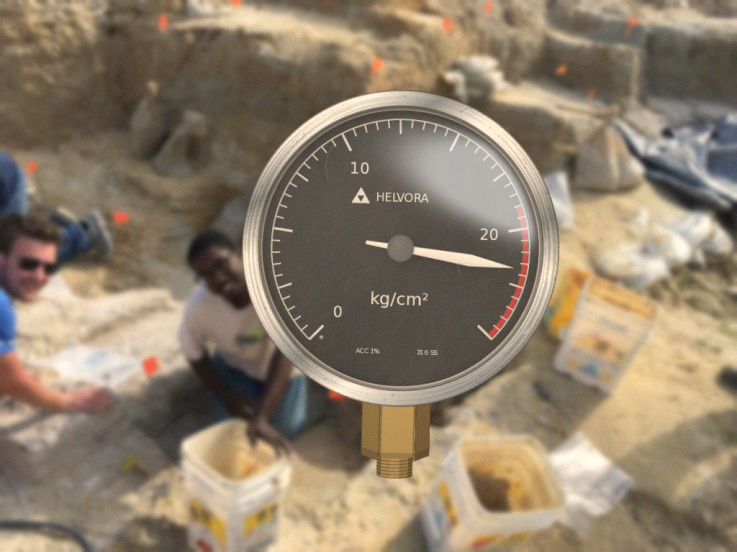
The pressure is 21.75 kg/cm²
